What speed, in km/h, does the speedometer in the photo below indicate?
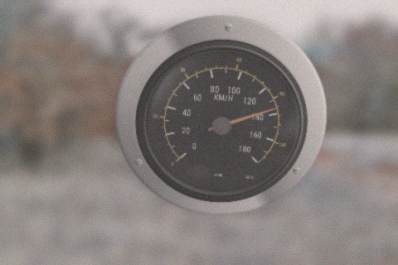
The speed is 135 km/h
